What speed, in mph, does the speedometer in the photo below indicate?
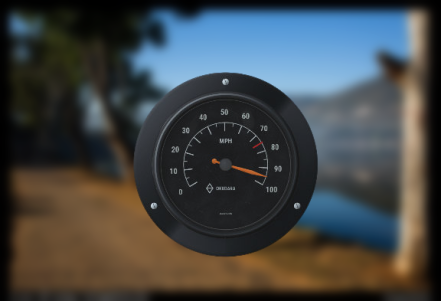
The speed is 95 mph
